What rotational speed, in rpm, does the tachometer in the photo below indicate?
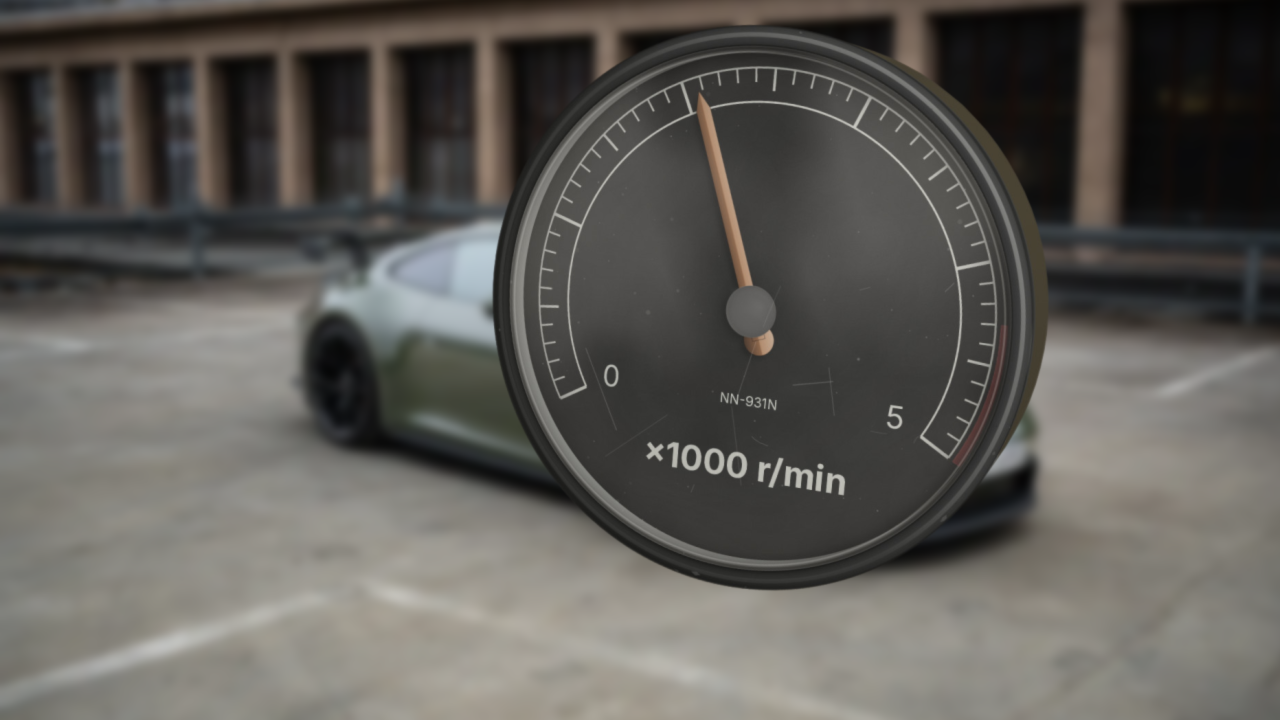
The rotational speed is 2100 rpm
